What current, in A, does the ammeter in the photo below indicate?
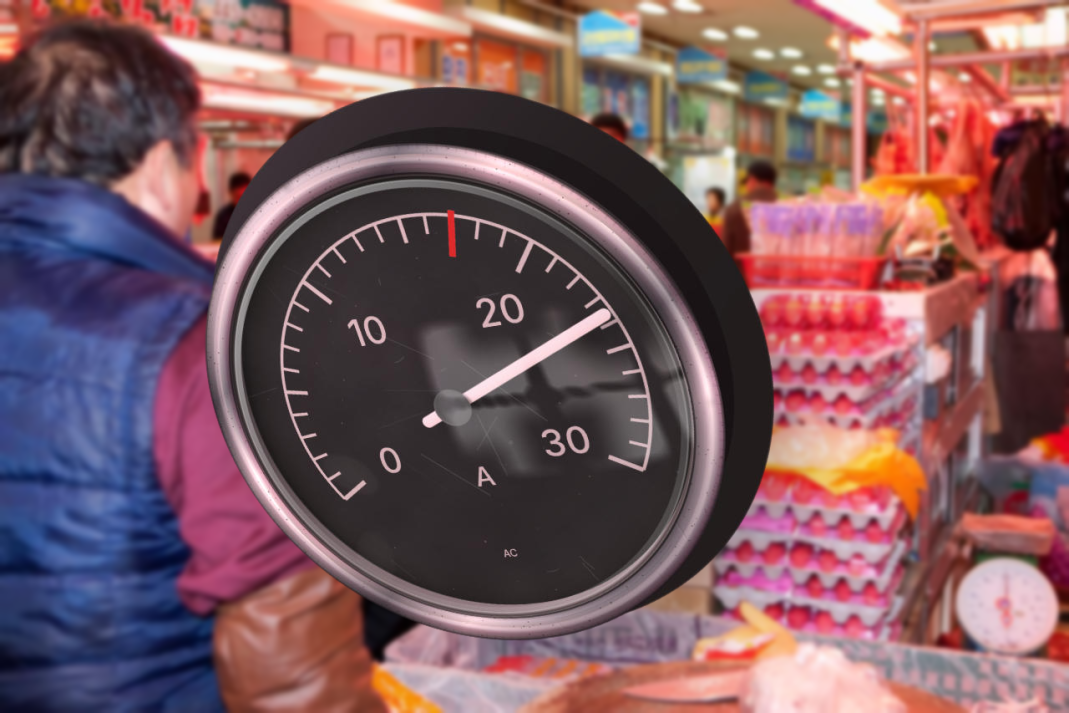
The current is 23.5 A
